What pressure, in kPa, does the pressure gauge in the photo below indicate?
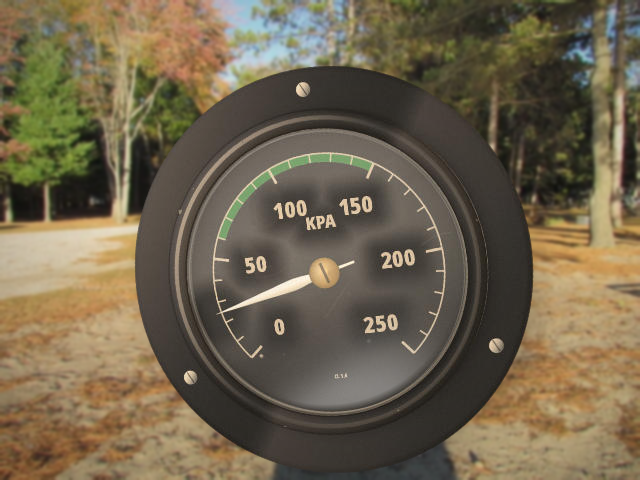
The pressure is 25 kPa
